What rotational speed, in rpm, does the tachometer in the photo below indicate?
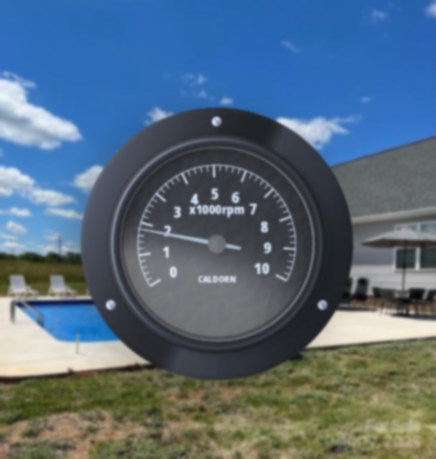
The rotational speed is 1800 rpm
